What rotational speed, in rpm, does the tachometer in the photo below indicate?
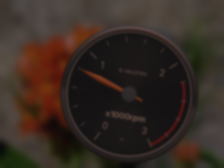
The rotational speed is 800 rpm
